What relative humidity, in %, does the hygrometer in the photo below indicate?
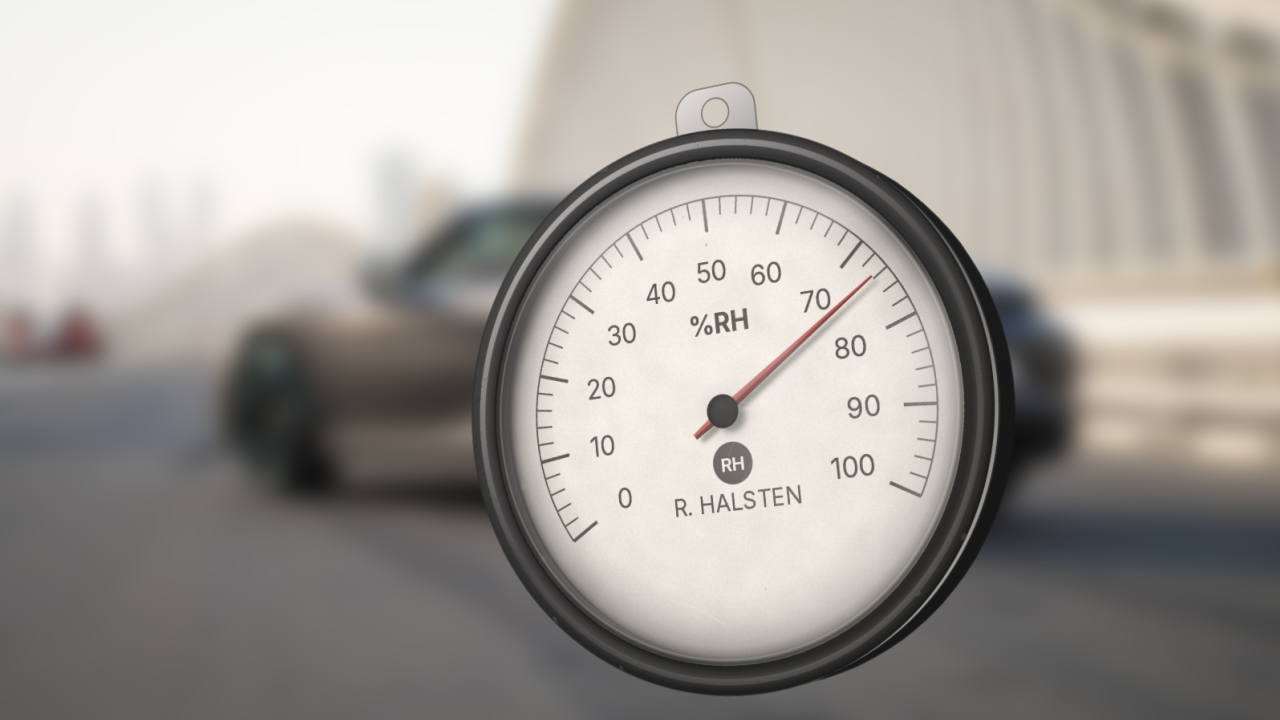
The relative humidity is 74 %
